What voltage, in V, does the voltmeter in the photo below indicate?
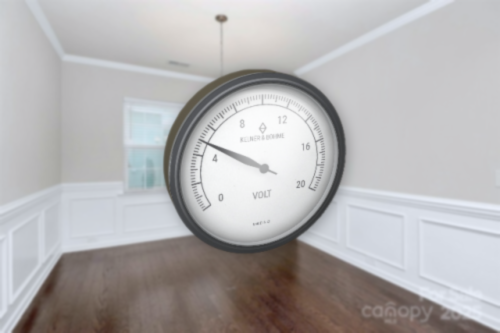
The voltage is 5 V
